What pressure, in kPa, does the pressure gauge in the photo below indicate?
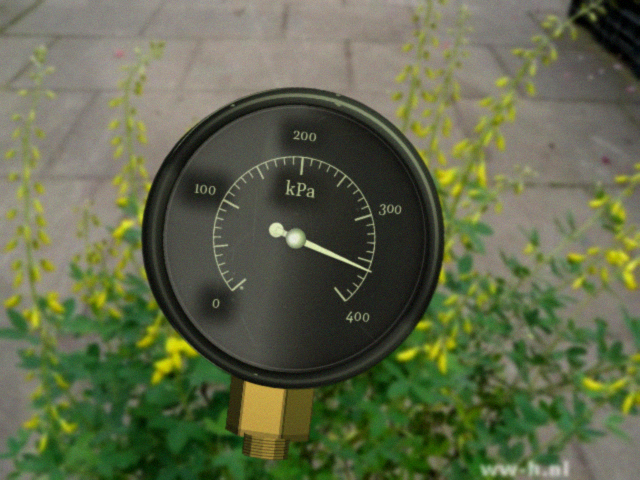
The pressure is 360 kPa
